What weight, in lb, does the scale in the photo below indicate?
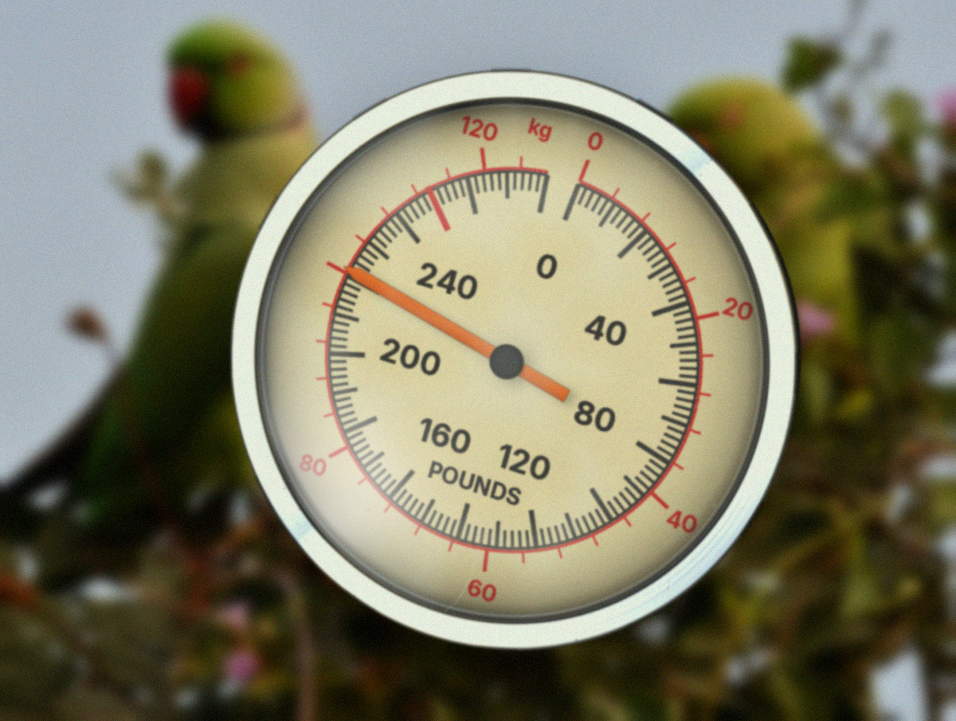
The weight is 222 lb
